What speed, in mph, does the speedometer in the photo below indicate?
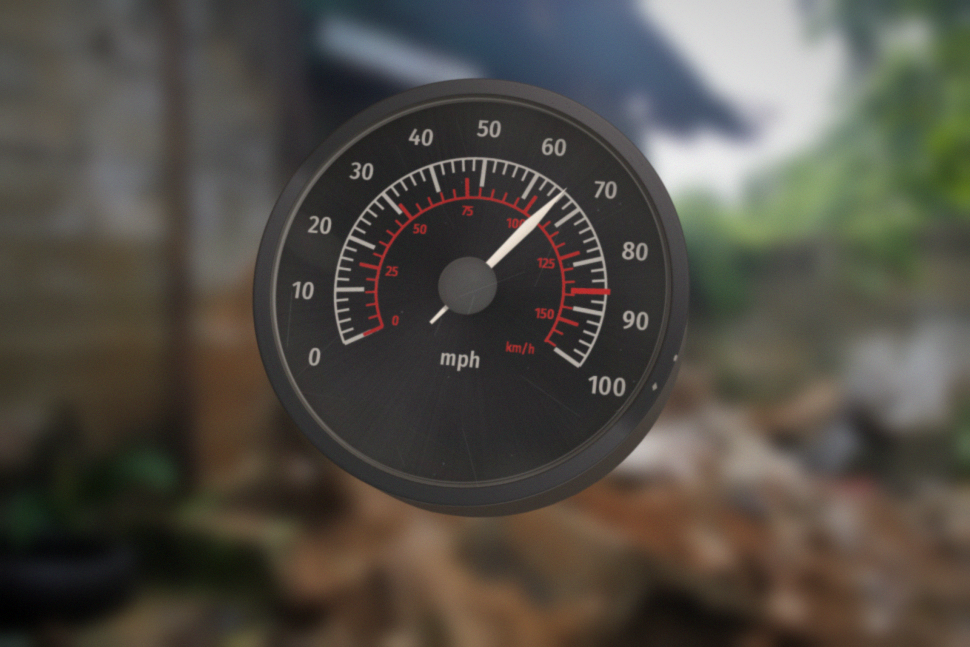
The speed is 66 mph
